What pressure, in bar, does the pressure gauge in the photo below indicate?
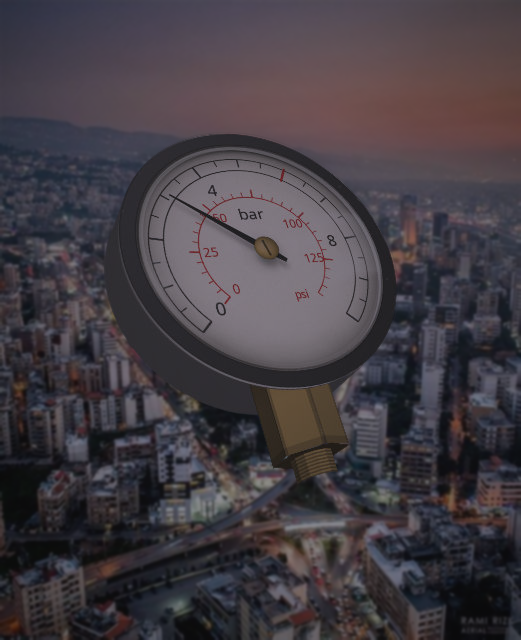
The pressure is 3 bar
